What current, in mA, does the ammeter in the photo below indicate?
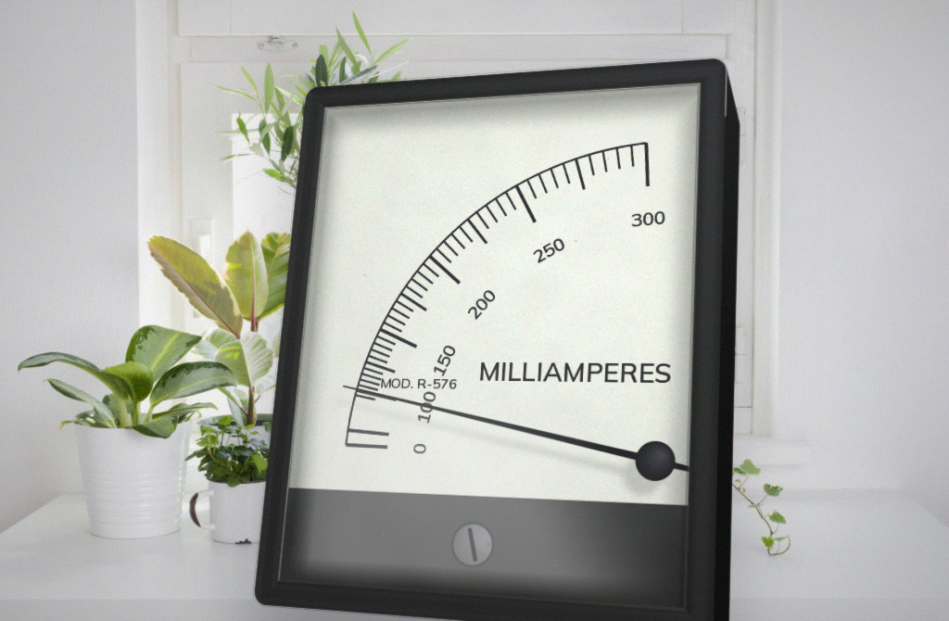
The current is 100 mA
